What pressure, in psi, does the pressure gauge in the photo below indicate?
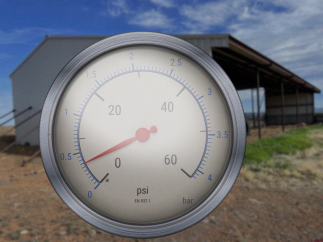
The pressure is 5 psi
